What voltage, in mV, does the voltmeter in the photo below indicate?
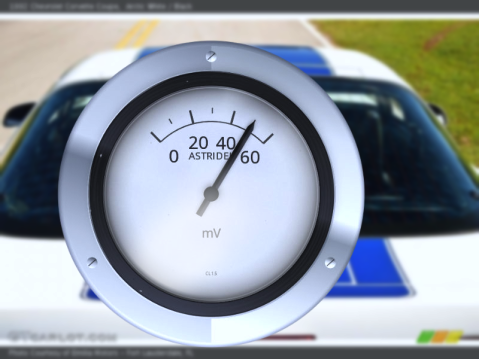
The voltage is 50 mV
